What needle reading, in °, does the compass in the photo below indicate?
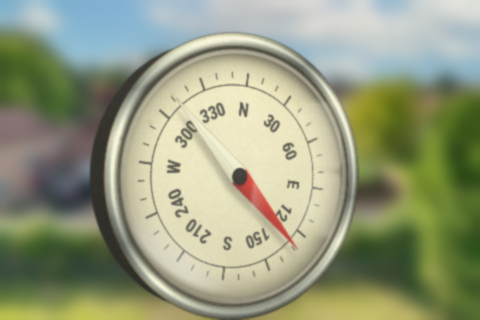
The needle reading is 130 °
